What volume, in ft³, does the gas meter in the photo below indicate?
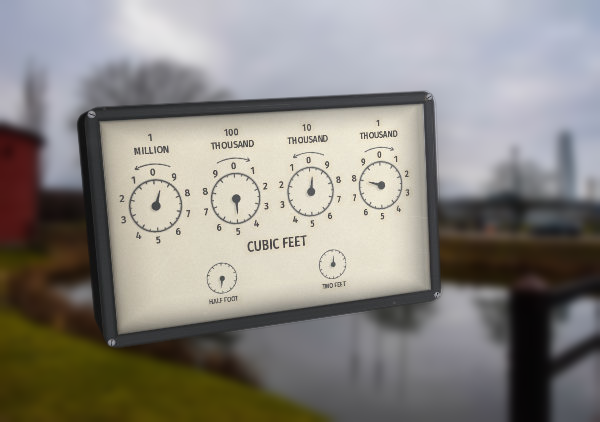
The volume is 949800 ft³
